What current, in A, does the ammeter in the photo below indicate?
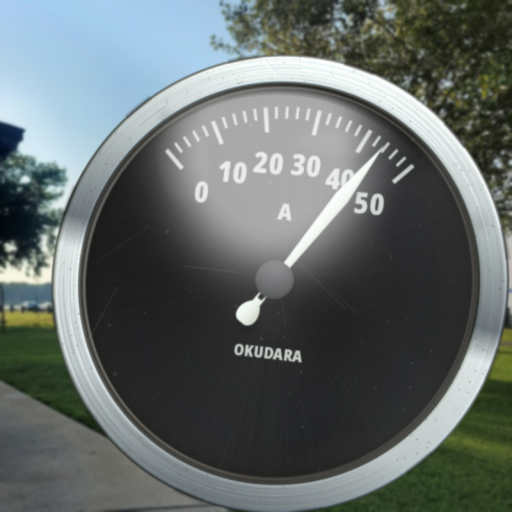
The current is 44 A
